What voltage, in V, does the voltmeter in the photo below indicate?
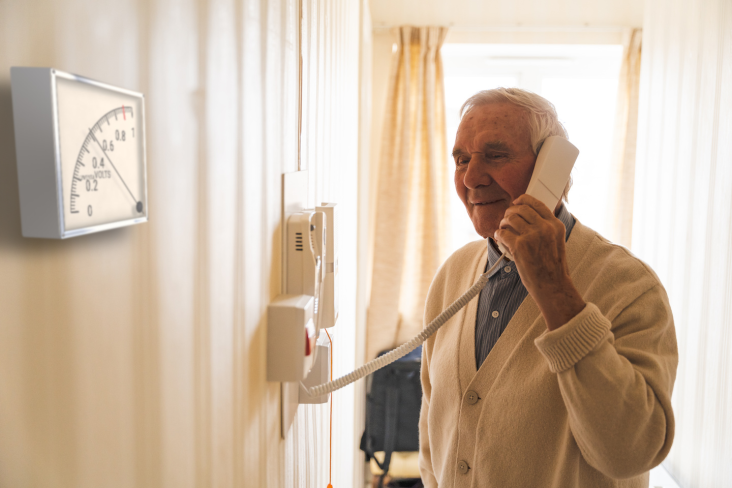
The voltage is 0.5 V
